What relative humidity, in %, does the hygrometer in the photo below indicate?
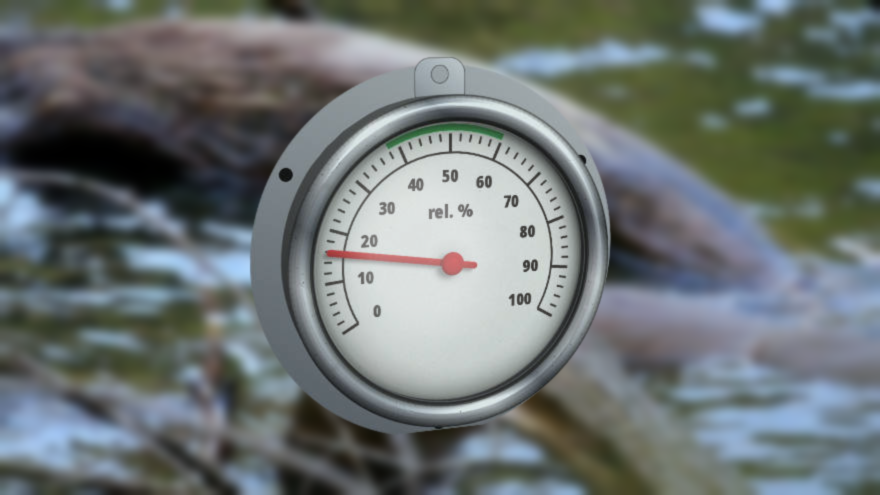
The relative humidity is 16 %
